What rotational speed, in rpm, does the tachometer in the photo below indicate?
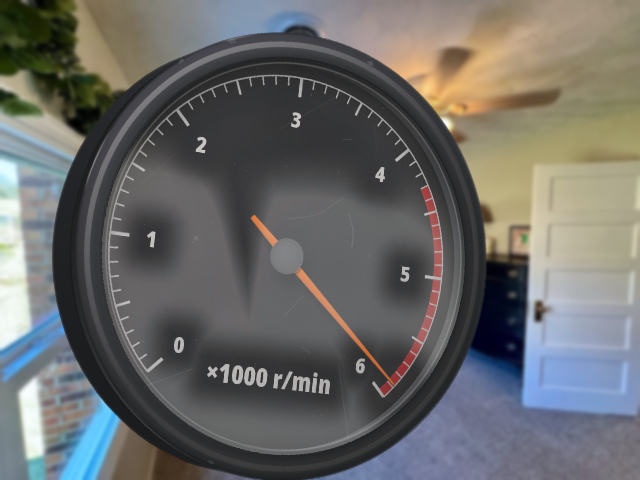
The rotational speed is 5900 rpm
